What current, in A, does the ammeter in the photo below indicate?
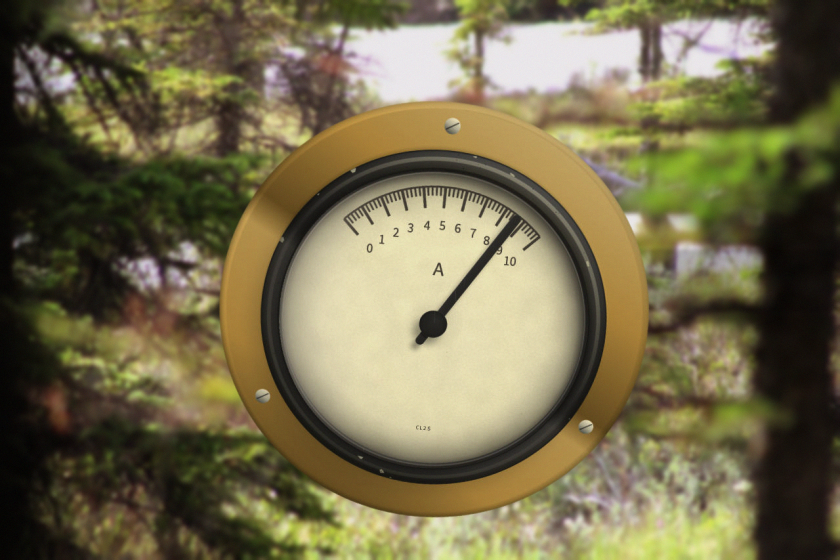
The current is 8.6 A
